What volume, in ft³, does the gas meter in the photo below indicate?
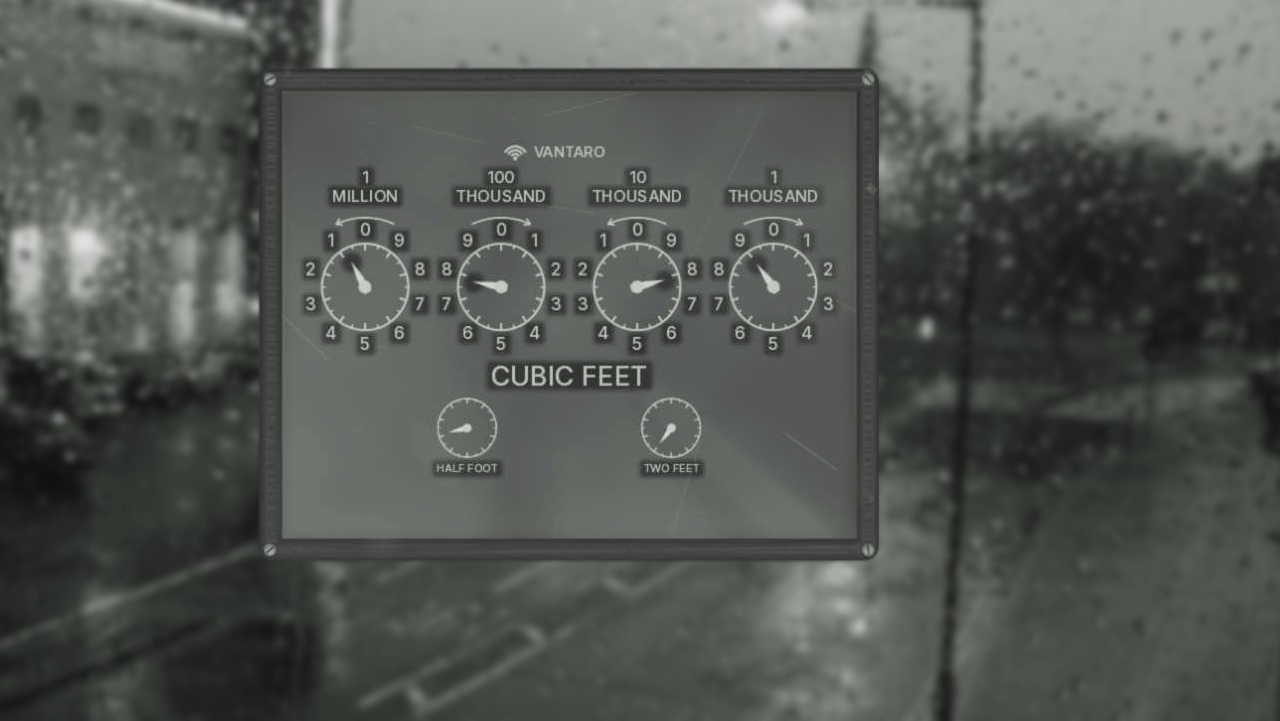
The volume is 77900 ft³
